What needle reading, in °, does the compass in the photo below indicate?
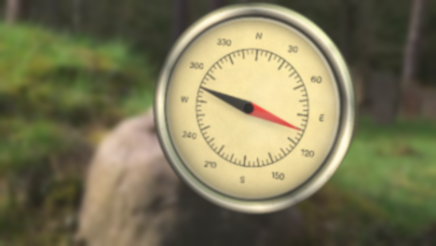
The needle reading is 105 °
